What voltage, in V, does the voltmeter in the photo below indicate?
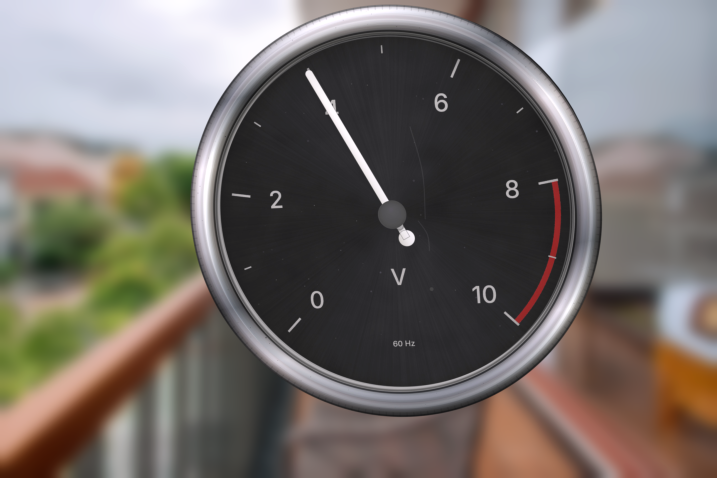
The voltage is 4 V
